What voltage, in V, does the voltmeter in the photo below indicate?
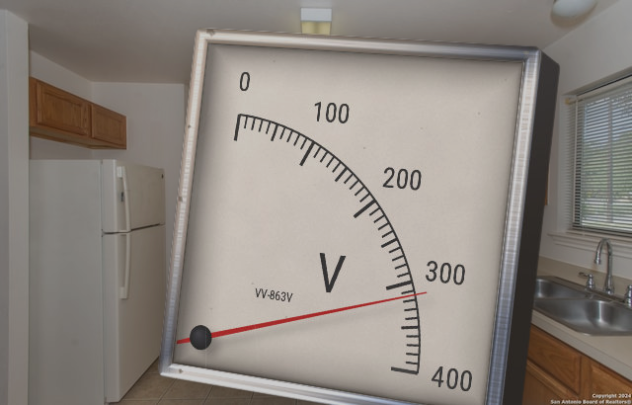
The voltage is 315 V
